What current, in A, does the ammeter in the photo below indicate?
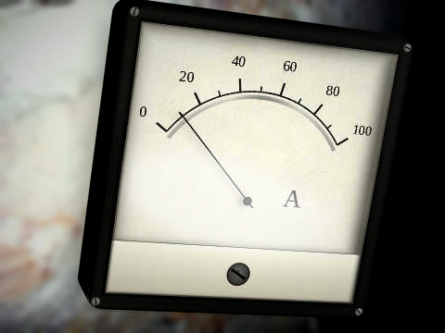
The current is 10 A
